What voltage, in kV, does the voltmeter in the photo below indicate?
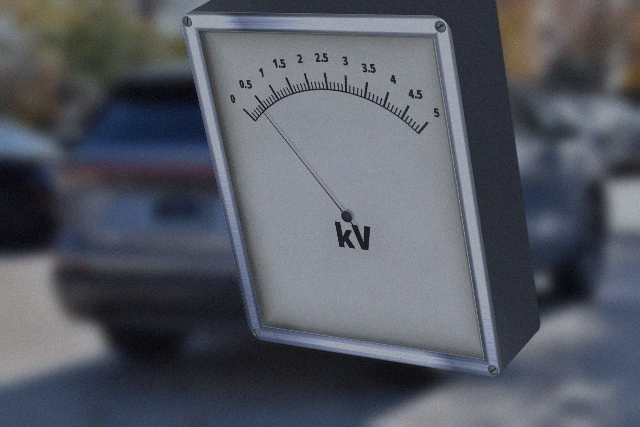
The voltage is 0.5 kV
